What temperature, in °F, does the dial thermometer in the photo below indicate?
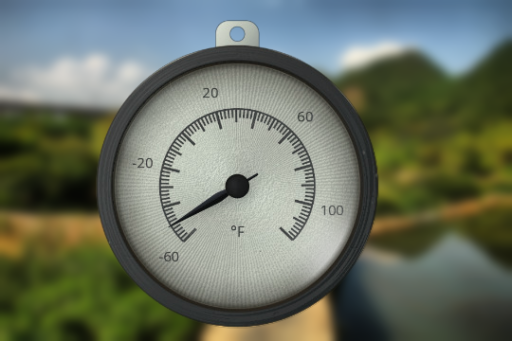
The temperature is -50 °F
